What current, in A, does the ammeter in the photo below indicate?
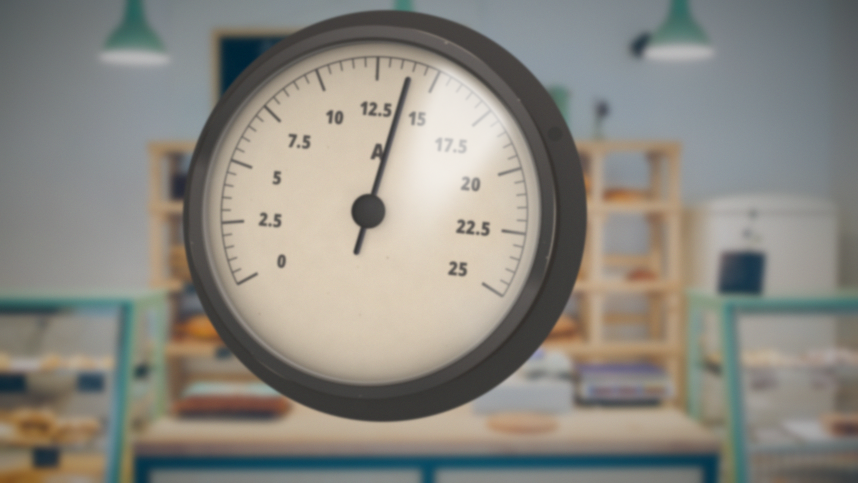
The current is 14 A
